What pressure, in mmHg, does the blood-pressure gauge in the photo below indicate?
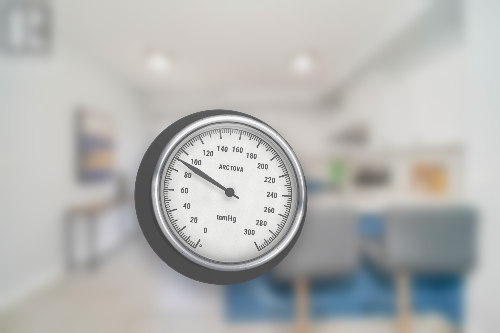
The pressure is 90 mmHg
